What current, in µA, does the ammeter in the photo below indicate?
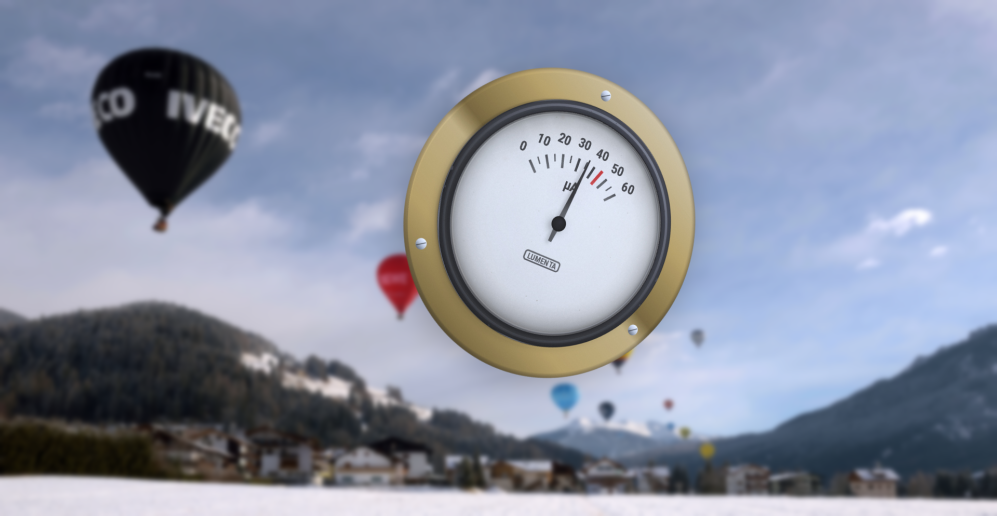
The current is 35 µA
